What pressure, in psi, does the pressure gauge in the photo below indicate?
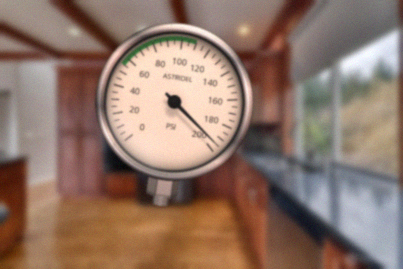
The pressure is 195 psi
